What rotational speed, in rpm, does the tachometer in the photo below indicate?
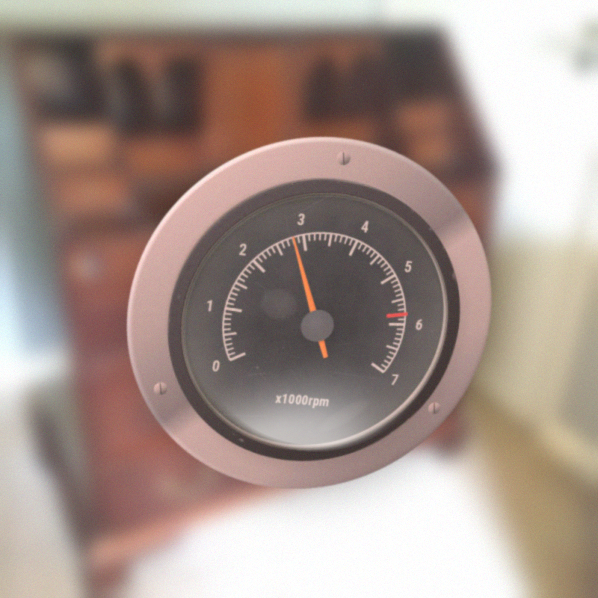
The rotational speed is 2800 rpm
